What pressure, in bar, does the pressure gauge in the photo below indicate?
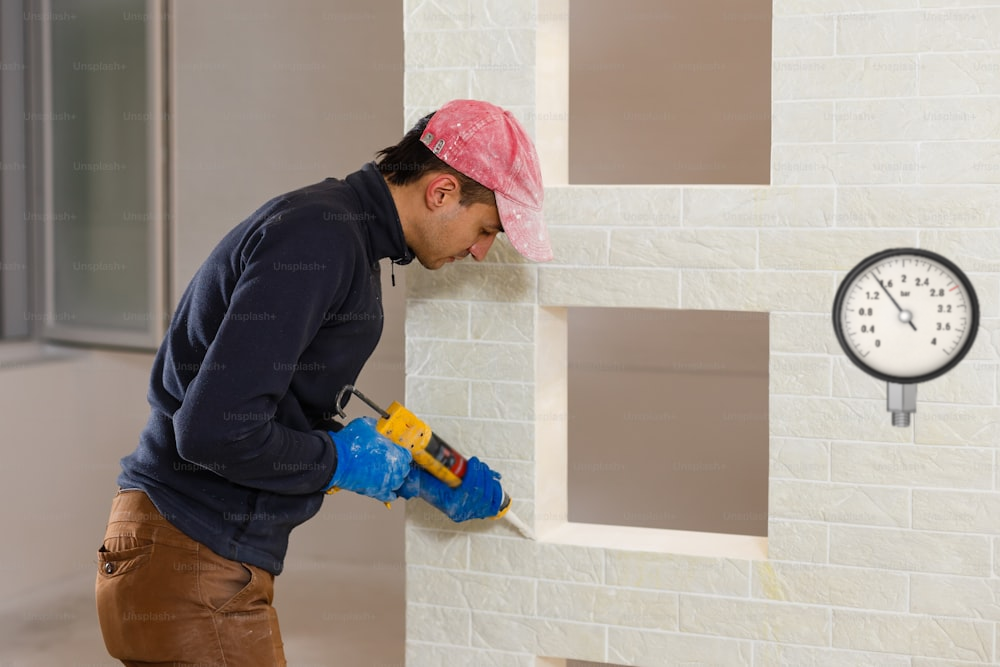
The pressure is 1.5 bar
